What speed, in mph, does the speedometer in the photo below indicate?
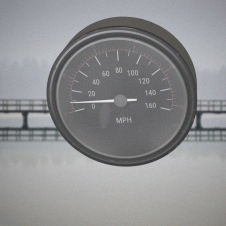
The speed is 10 mph
